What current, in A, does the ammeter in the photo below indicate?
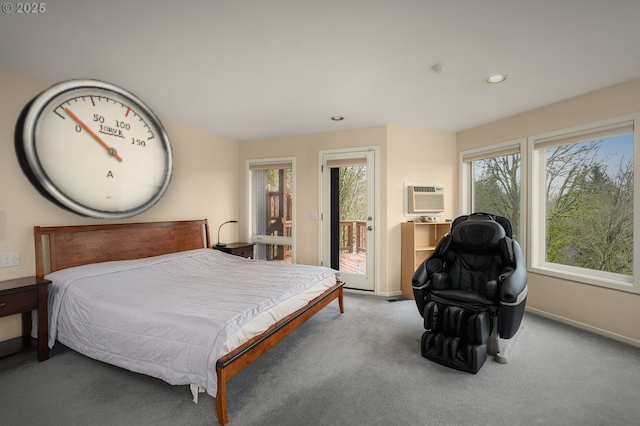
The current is 10 A
